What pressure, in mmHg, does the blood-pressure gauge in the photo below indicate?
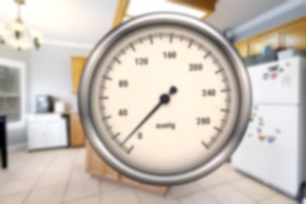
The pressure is 10 mmHg
